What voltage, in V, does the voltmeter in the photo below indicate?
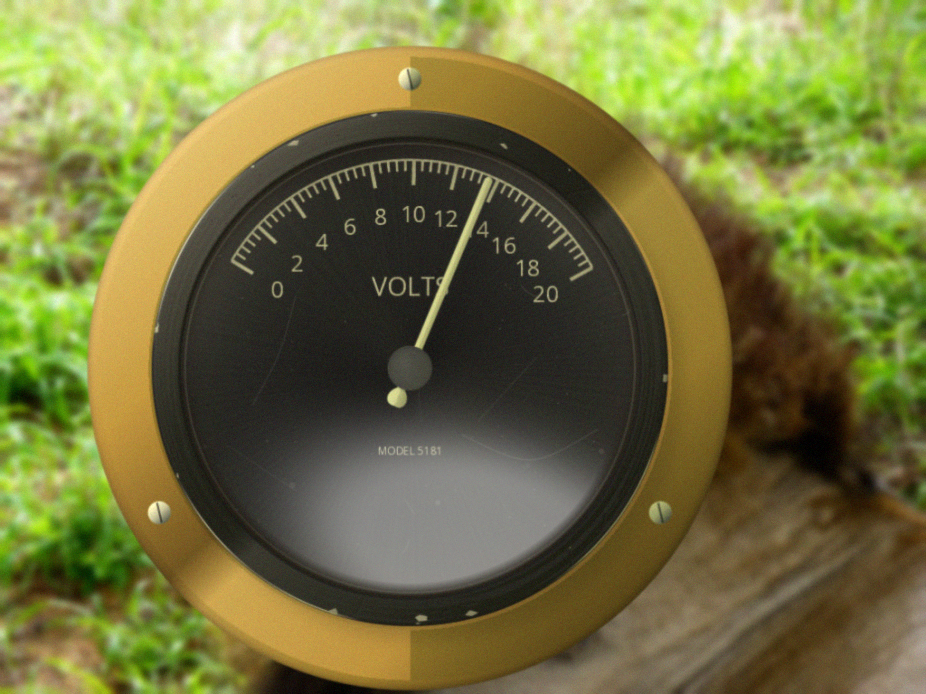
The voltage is 13.6 V
